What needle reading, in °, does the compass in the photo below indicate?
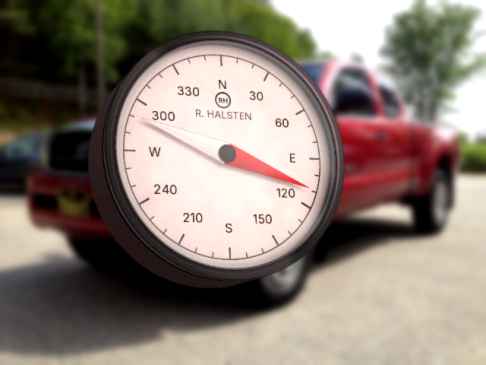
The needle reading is 110 °
